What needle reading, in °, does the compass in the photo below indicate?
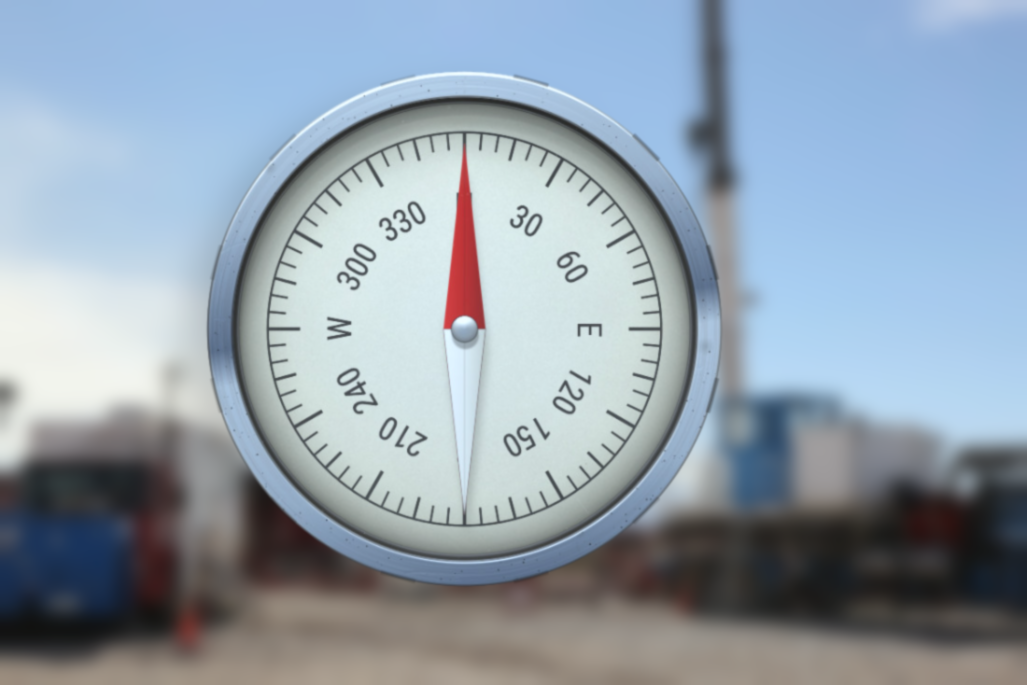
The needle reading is 0 °
